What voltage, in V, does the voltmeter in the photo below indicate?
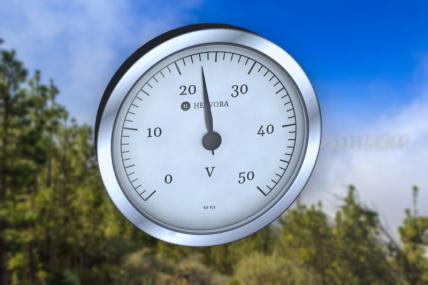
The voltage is 23 V
